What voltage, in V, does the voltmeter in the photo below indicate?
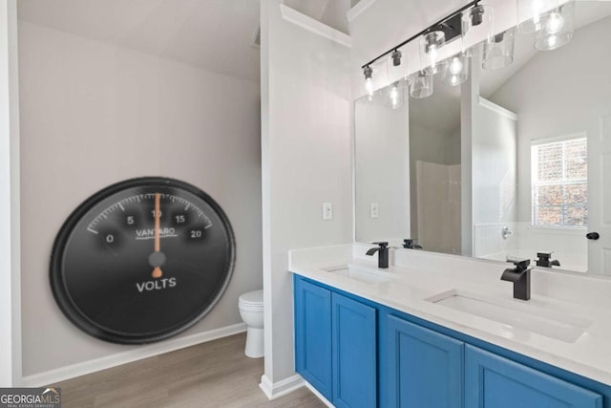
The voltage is 10 V
